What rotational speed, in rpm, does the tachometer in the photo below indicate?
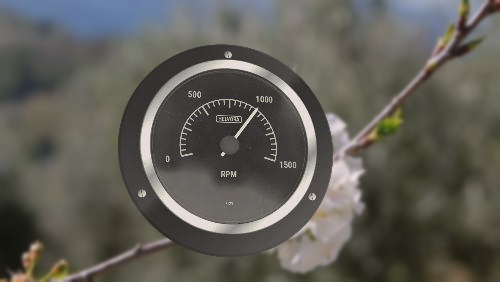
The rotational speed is 1000 rpm
